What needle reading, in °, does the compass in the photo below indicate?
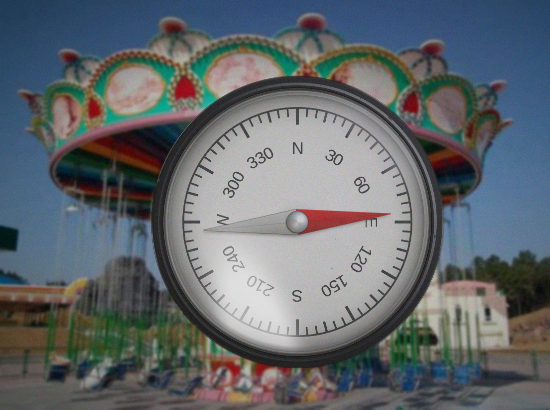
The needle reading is 85 °
